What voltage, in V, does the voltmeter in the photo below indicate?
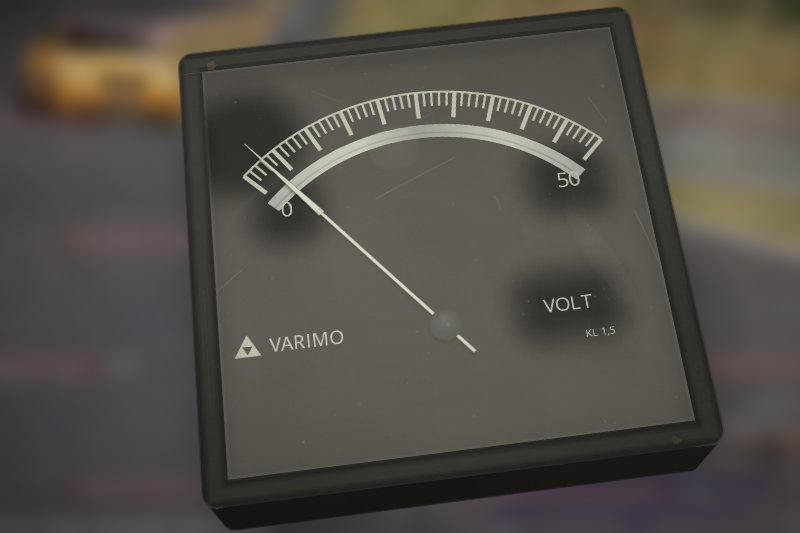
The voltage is 3 V
